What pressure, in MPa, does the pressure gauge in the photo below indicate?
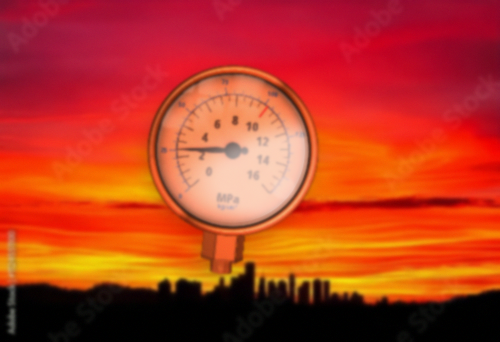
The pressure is 2.5 MPa
